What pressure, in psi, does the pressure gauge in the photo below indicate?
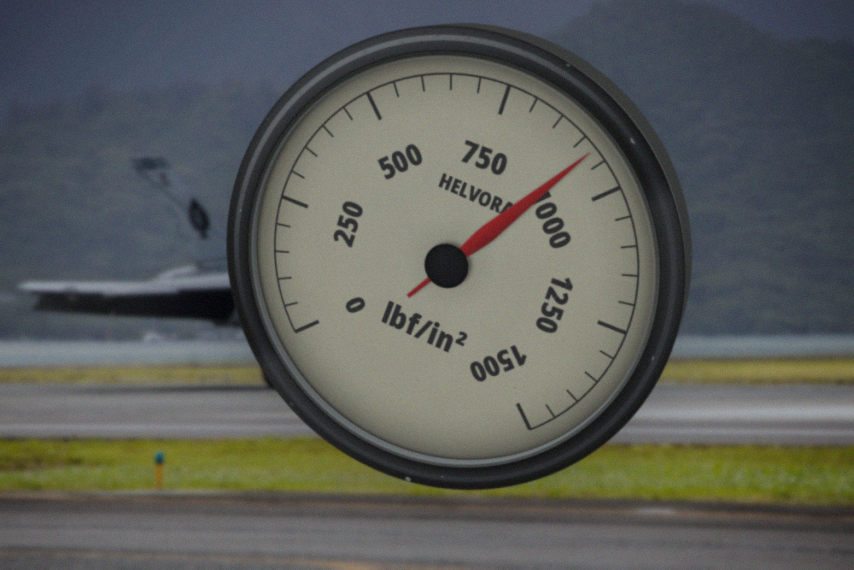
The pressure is 925 psi
